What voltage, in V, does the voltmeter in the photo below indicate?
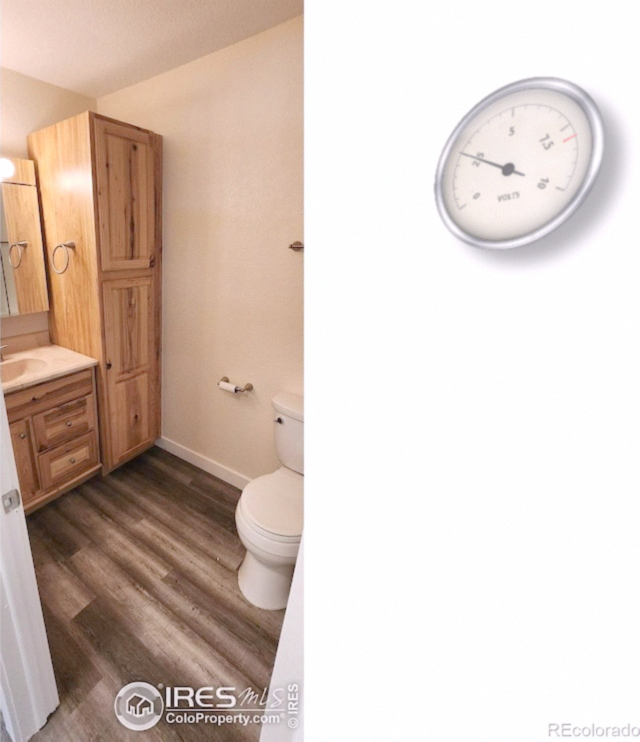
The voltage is 2.5 V
